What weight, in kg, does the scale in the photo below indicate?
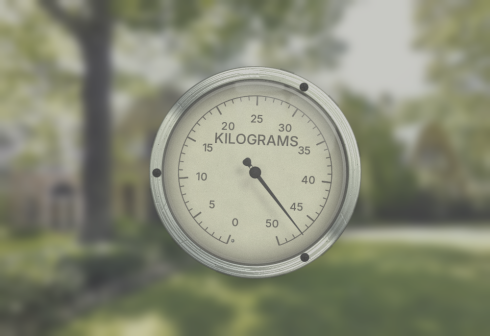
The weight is 47 kg
